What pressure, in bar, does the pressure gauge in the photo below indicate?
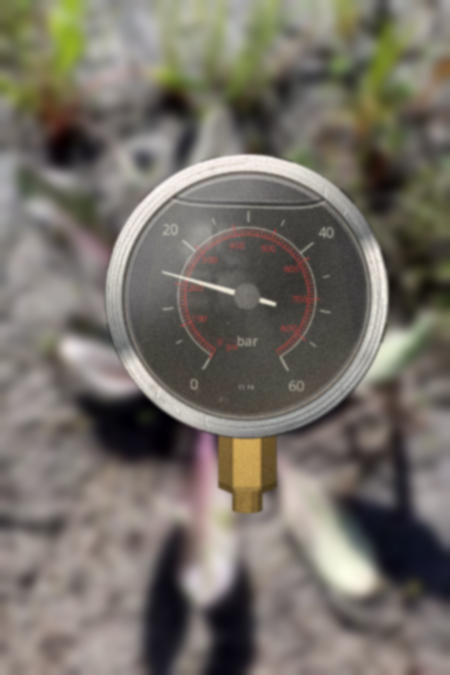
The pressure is 15 bar
